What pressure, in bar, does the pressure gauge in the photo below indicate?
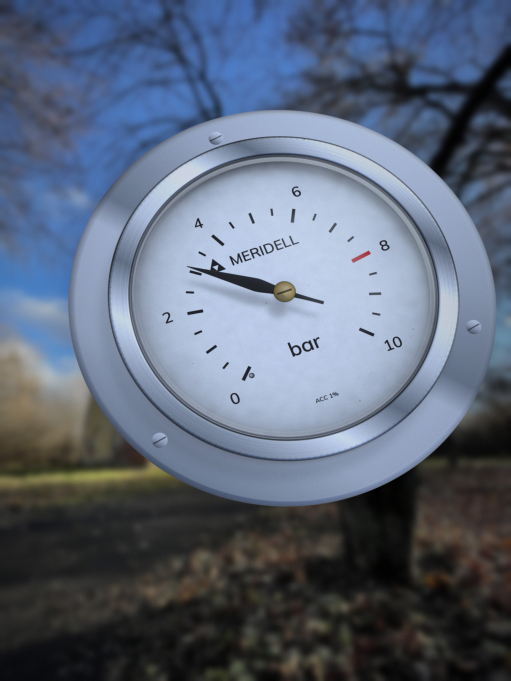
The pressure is 3 bar
